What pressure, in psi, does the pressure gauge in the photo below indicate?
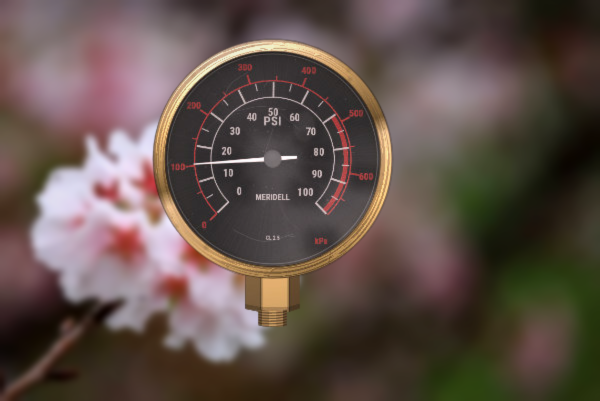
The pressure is 15 psi
